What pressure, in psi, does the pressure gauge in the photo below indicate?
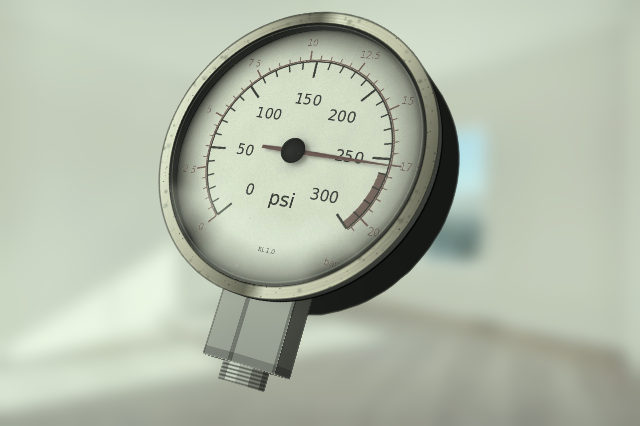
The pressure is 255 psi
